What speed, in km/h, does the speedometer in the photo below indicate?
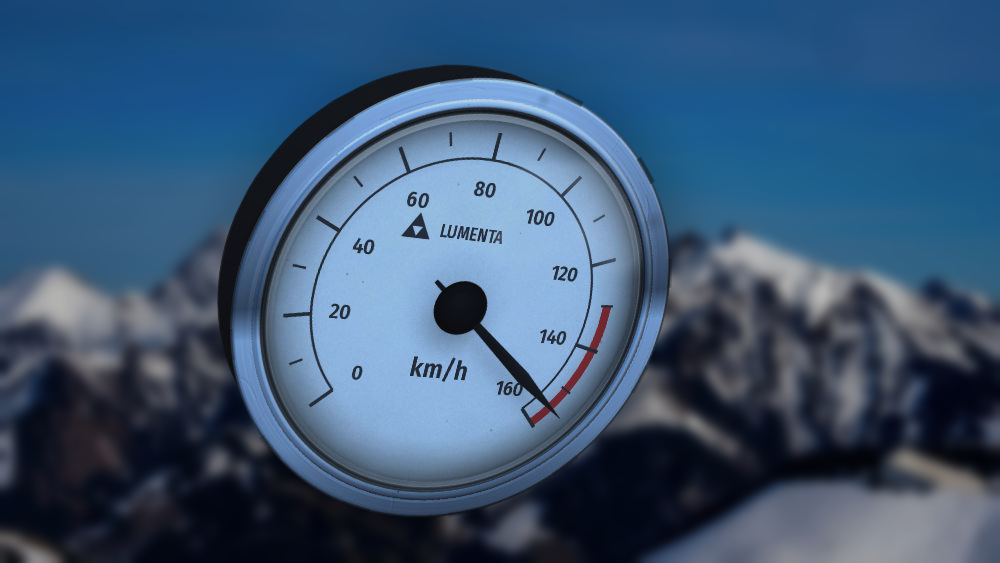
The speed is 155 km/h
